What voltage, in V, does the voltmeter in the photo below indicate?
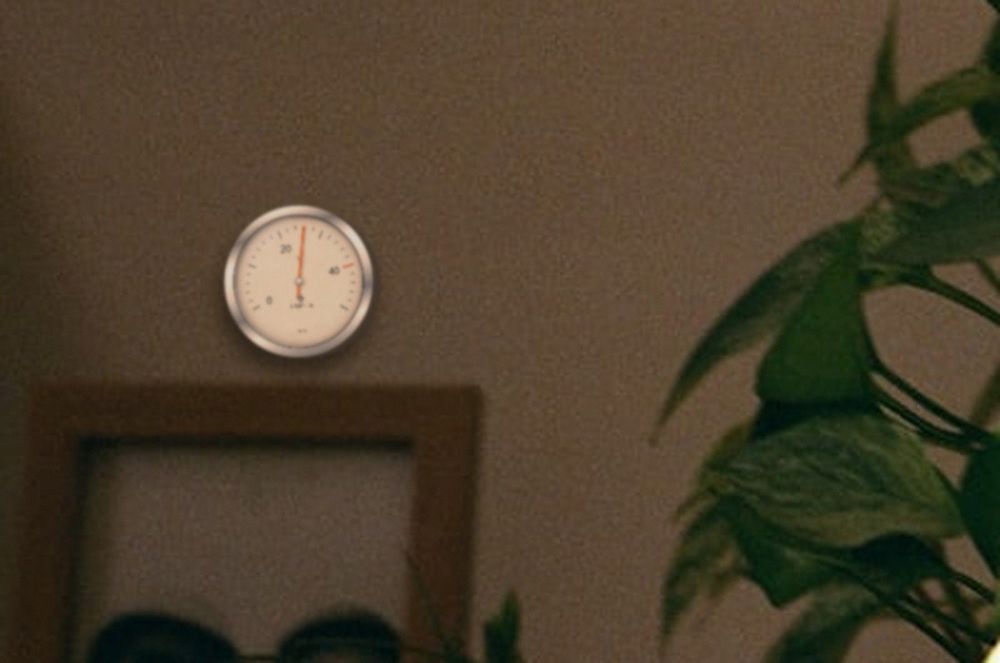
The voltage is 26 V
